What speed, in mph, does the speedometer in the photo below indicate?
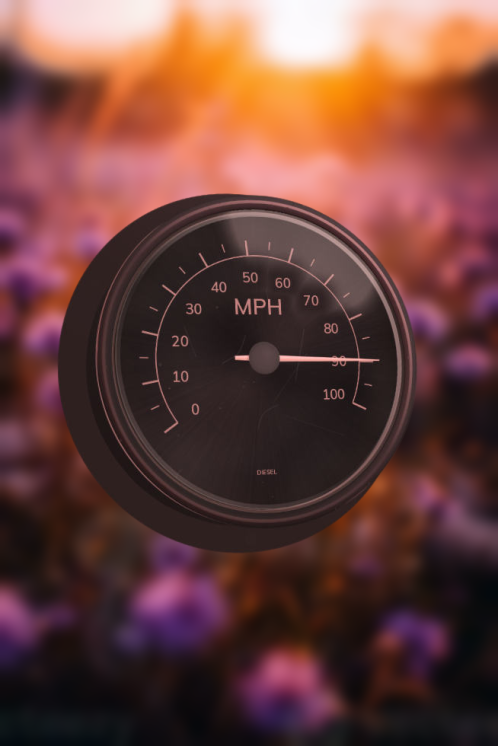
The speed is 90 mph
